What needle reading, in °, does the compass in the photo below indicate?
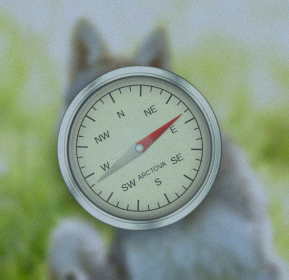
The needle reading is 80 °
